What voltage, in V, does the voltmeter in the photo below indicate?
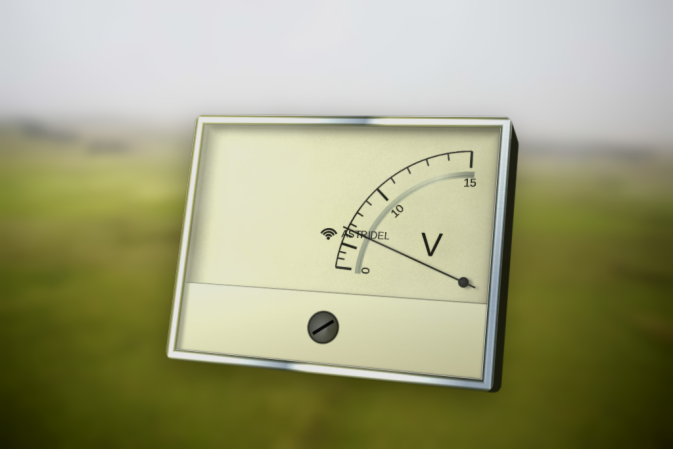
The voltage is 6.5 V
